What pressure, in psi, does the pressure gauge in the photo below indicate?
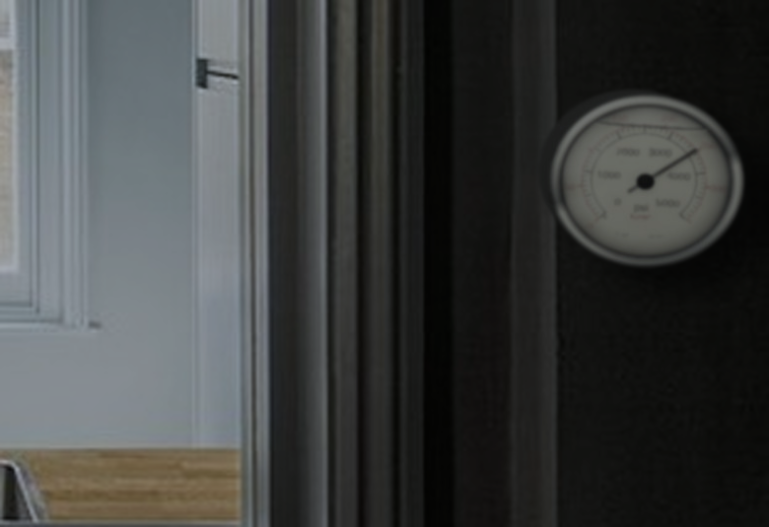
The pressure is 3500 psi
